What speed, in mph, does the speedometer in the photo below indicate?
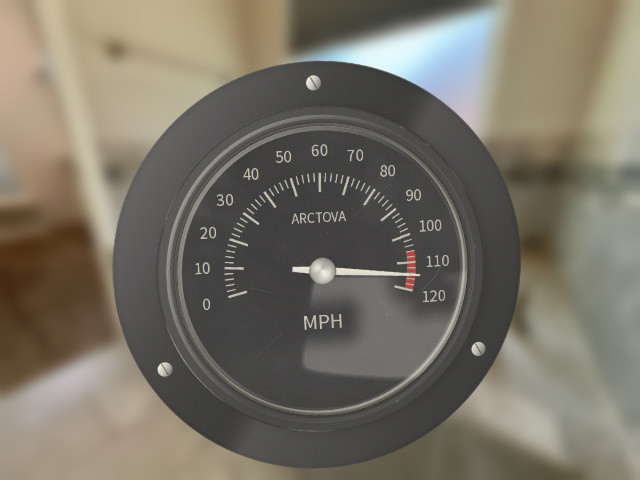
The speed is 114 mph
